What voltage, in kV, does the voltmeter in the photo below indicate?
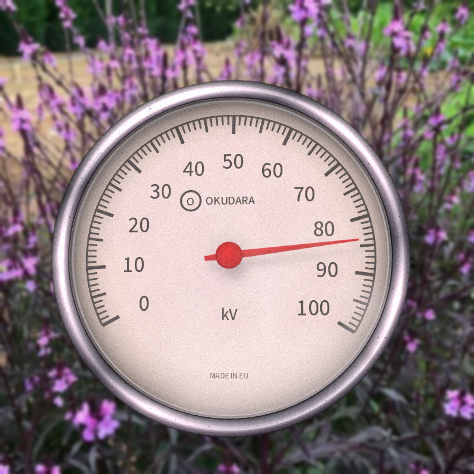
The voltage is 84 kV
